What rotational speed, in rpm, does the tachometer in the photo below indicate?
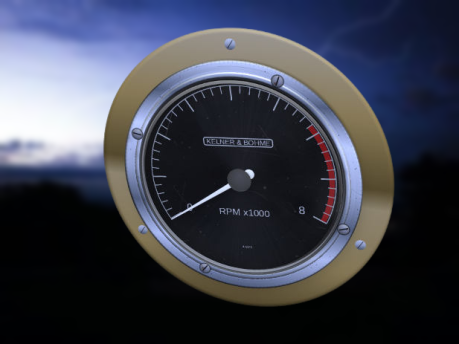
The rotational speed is 0 rpm
